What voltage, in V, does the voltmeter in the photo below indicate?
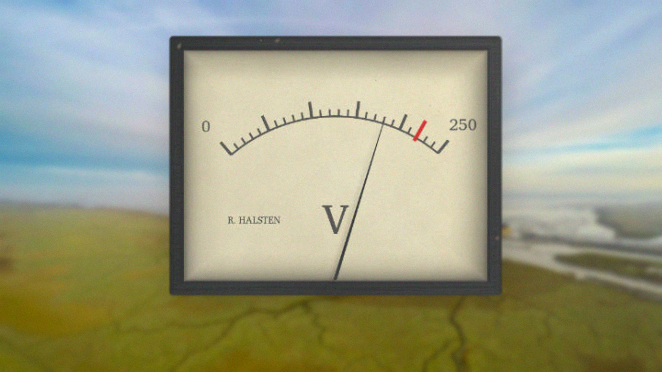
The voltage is 180 V
